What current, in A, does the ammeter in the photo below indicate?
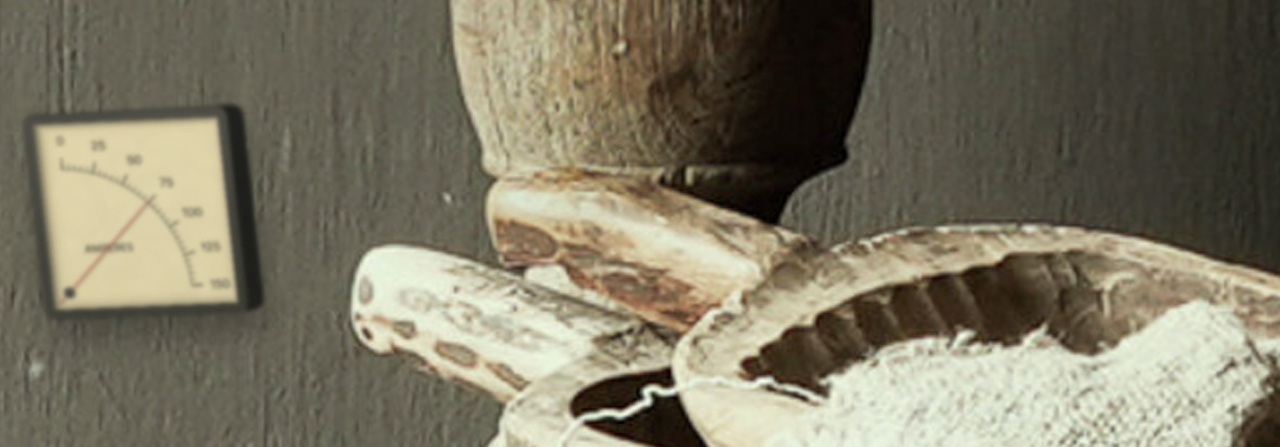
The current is 75 A
